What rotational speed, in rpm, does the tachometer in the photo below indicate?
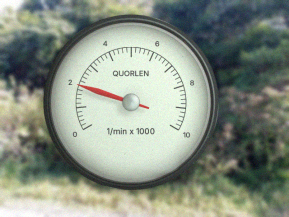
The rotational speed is 2000 rpm
